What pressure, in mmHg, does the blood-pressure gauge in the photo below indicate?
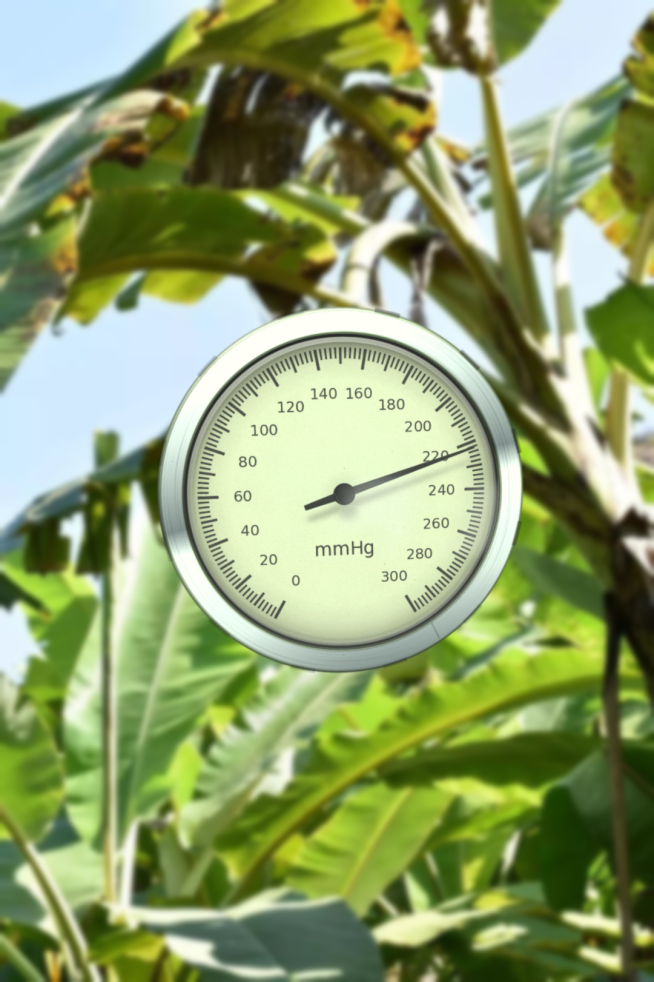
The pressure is 222 mmHg
